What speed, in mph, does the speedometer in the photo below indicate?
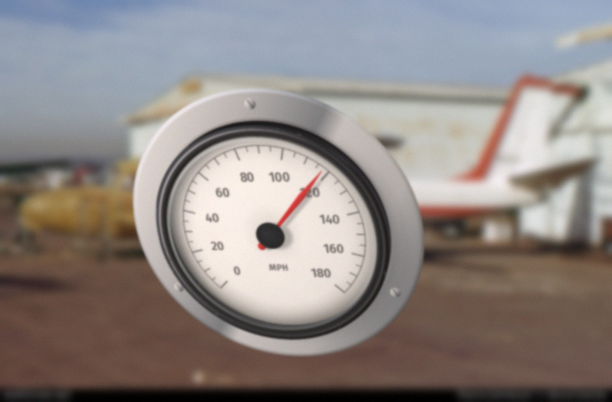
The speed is 117.5 mph
